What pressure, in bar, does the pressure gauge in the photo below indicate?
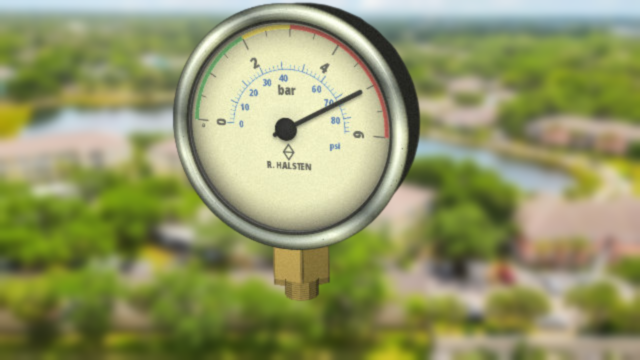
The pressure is 5 bar
